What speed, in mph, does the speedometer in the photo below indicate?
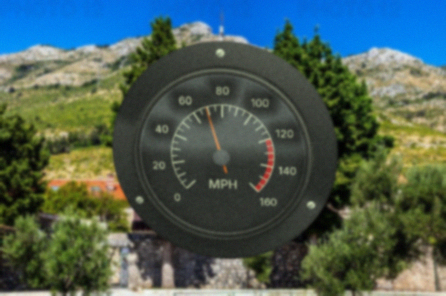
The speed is 70 mph
